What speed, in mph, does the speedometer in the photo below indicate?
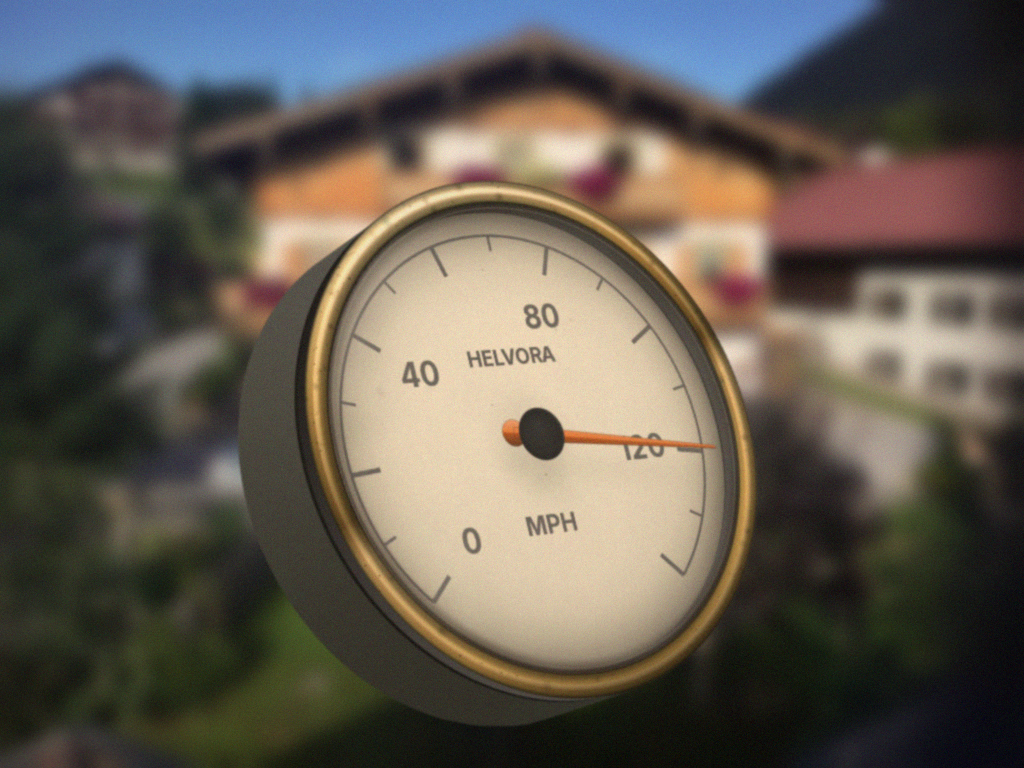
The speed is 120 mph
